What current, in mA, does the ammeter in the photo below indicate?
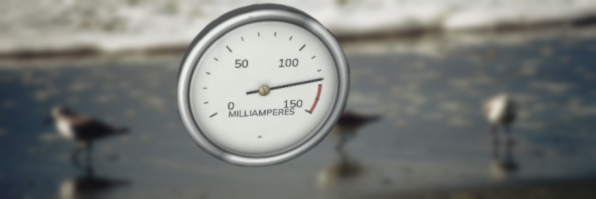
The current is 125 mA
